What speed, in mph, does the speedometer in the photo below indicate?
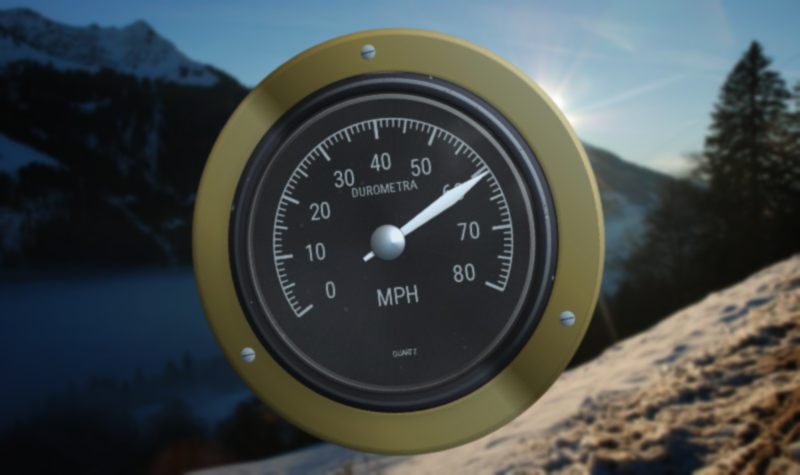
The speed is 61 mph
